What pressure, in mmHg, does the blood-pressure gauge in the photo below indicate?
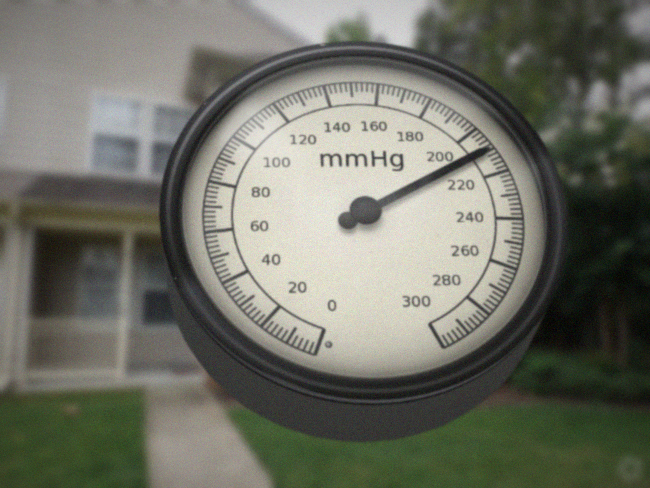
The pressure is 210 mmHg
